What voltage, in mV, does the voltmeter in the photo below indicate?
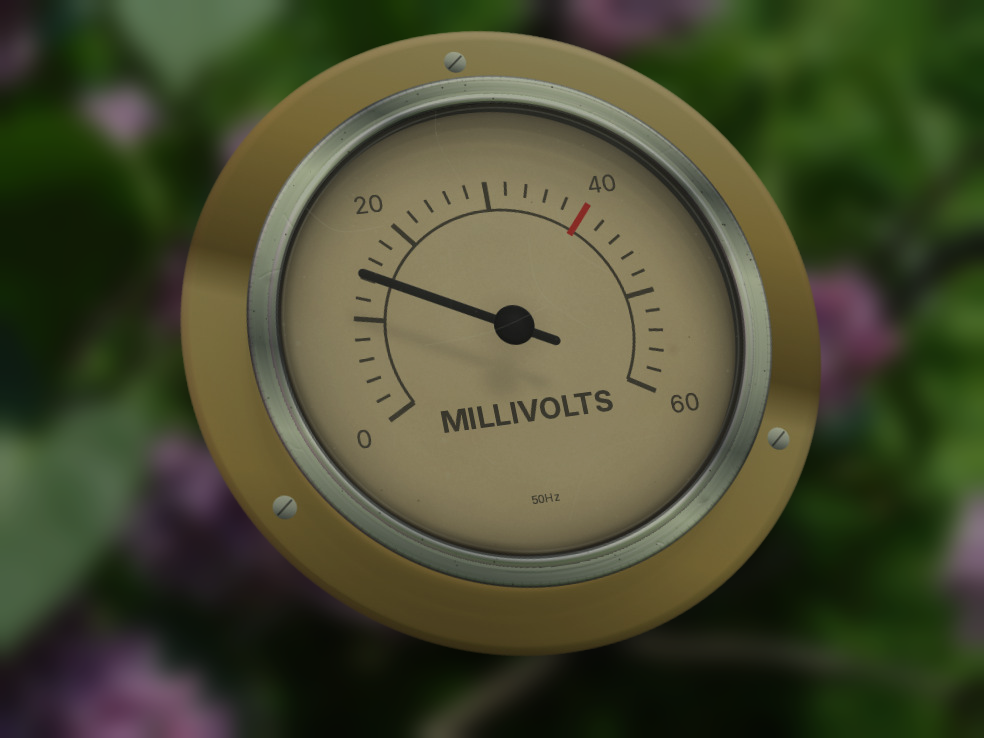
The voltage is 14 mV
